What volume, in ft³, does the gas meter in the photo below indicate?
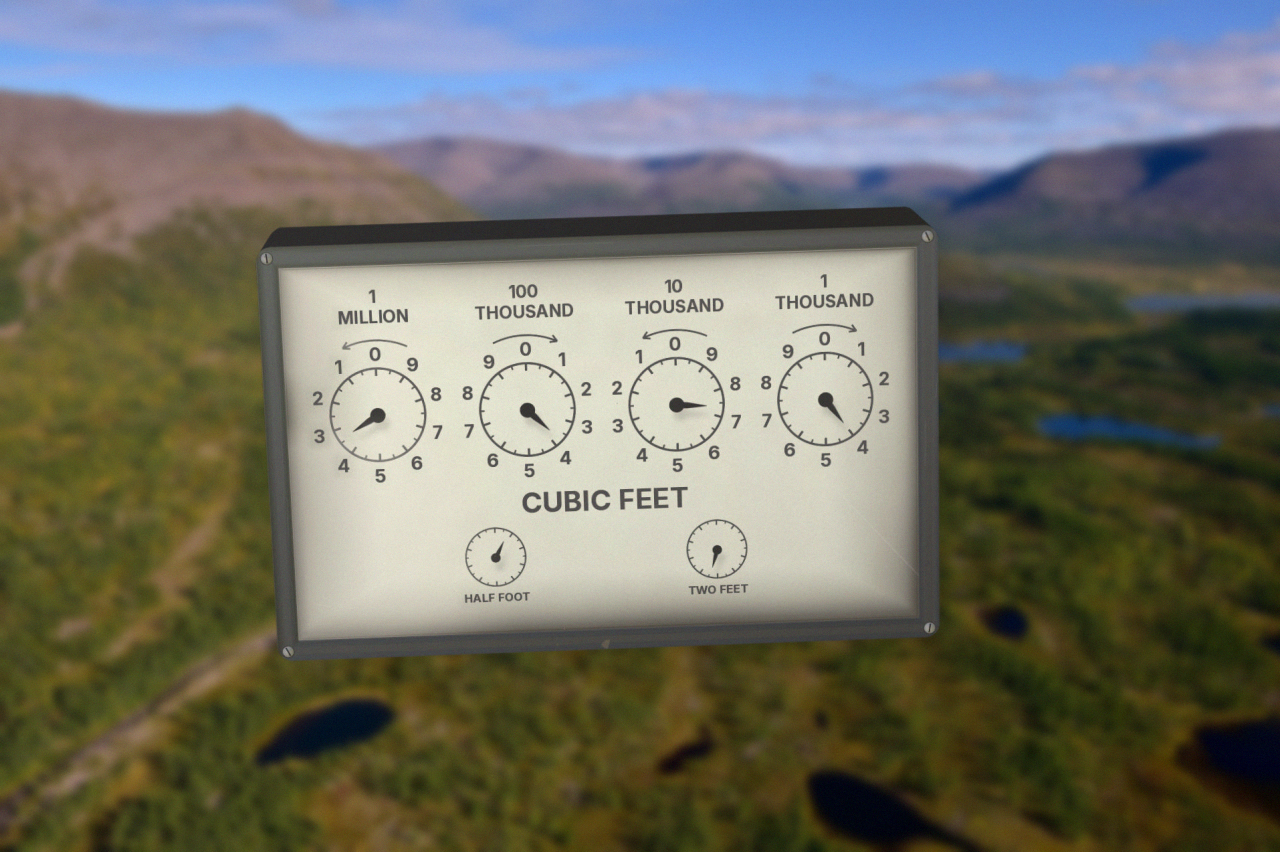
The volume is 337400 ft³
